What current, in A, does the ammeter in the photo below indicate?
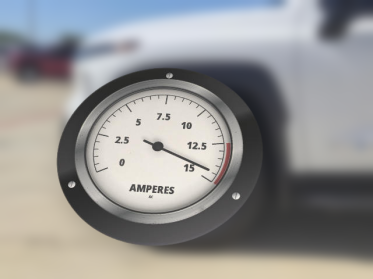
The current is 14.5 A
